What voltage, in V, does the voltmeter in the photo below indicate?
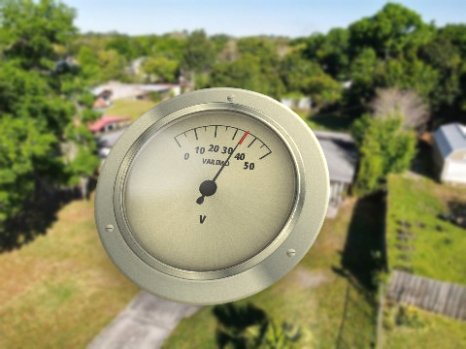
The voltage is 35 V
